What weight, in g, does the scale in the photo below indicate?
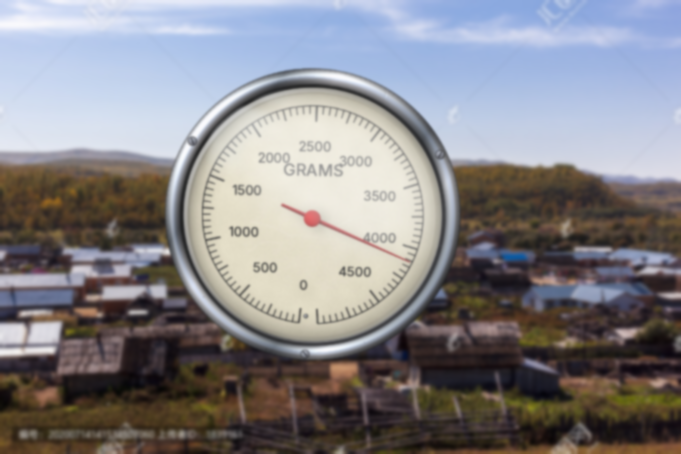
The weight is 4100 g
